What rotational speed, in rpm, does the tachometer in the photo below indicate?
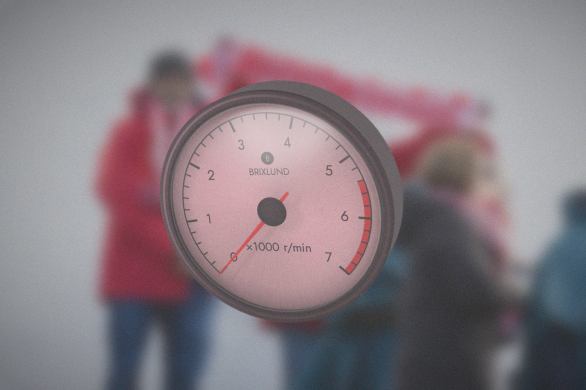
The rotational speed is 0 rpm
